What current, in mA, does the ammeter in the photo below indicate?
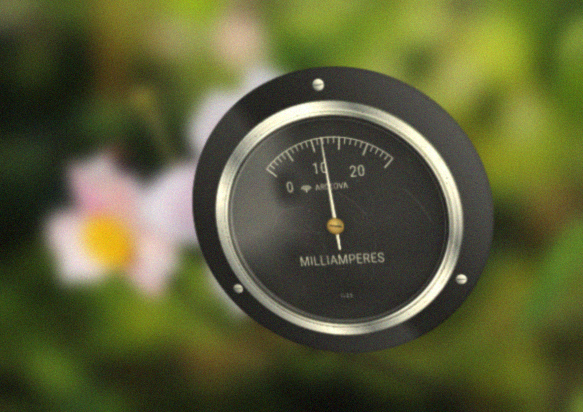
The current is 12 mA
